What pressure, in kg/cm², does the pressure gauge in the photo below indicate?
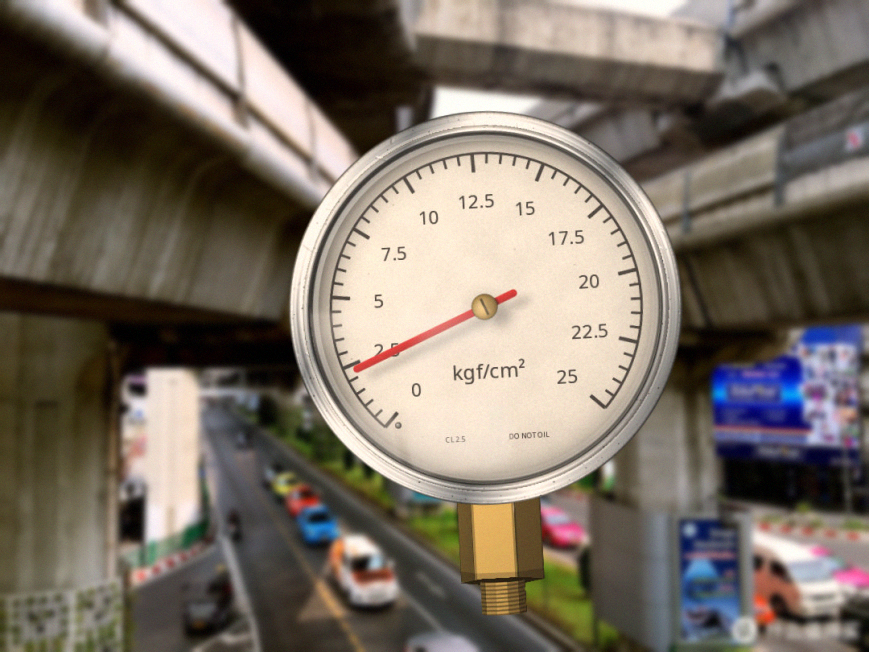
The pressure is 2.25 kg/cm²
